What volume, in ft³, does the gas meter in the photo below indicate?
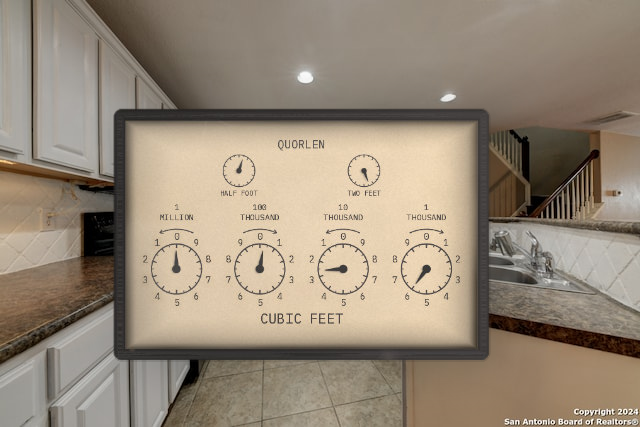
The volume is 2600 ft³
